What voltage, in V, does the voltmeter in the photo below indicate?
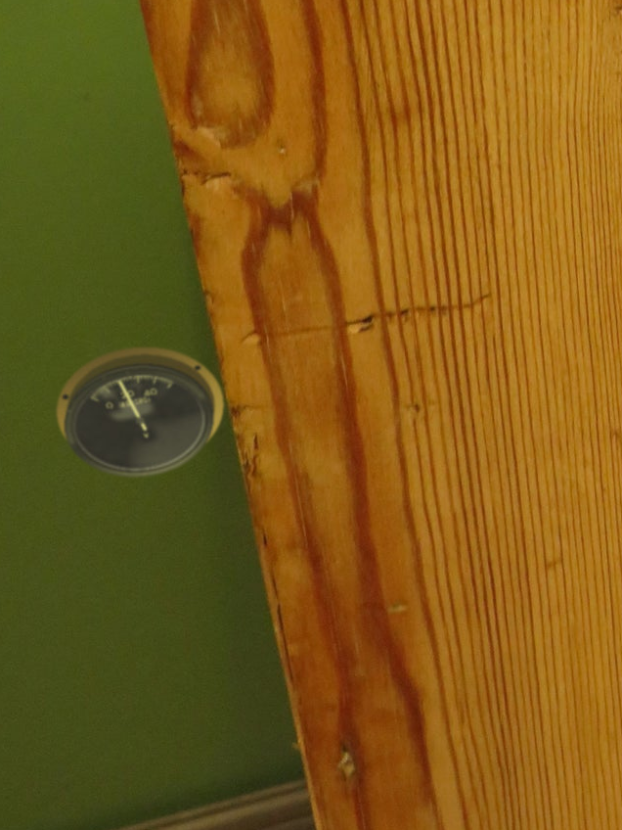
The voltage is 20 V
